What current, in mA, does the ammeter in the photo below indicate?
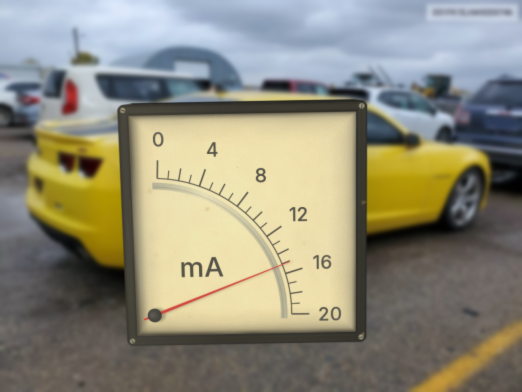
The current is 15 mA
